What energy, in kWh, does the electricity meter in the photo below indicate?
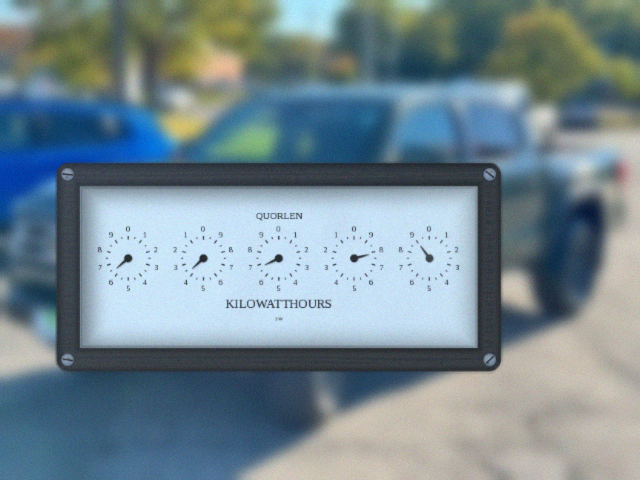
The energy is 63679 kWh
